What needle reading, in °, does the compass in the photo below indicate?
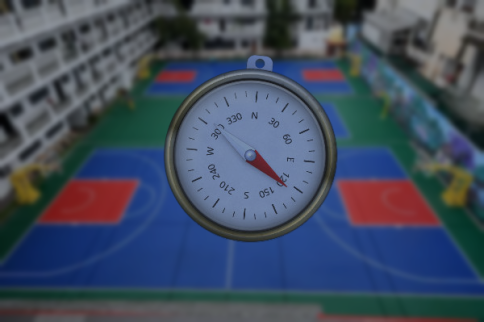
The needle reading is 125 °
